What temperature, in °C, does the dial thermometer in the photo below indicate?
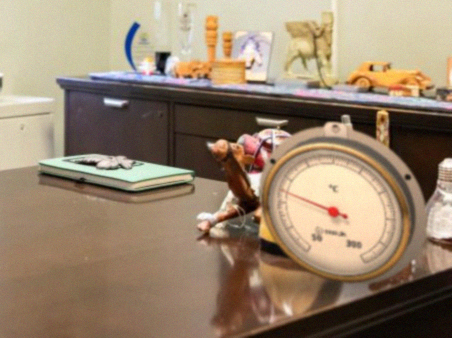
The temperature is 112.5 °C
